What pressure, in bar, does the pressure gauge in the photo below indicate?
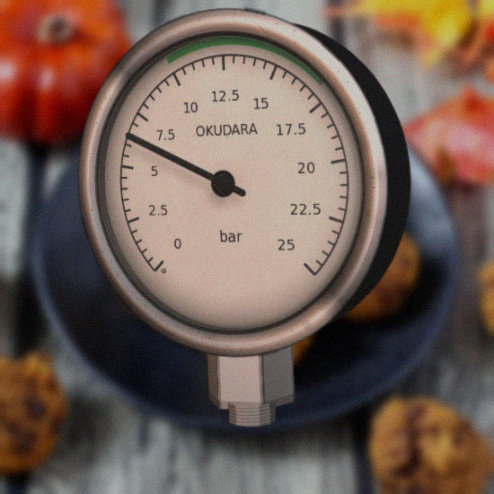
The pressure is 6.5 bar
